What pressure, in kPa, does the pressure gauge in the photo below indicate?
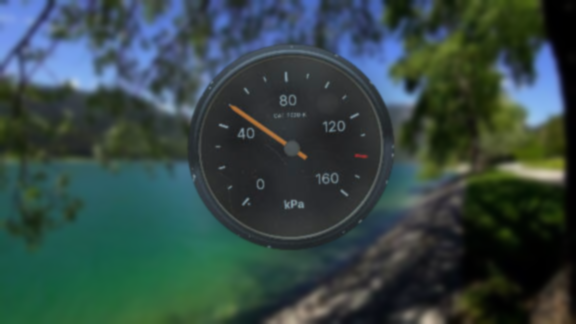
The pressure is 50 kPa
